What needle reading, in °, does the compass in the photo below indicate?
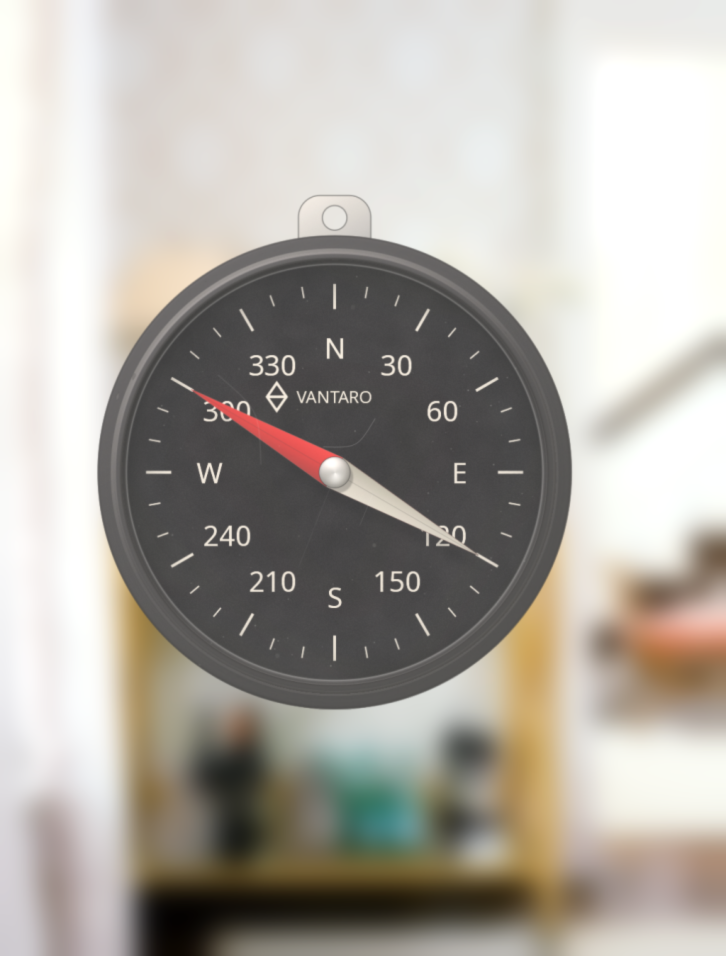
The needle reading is 300 °
